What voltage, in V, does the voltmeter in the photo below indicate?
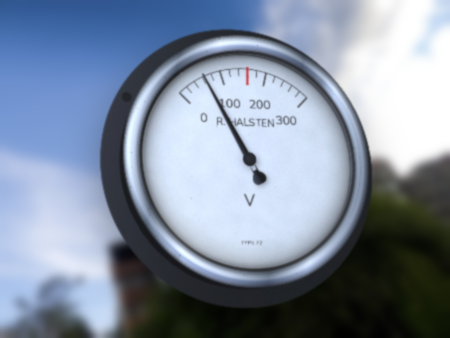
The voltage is 60 V
